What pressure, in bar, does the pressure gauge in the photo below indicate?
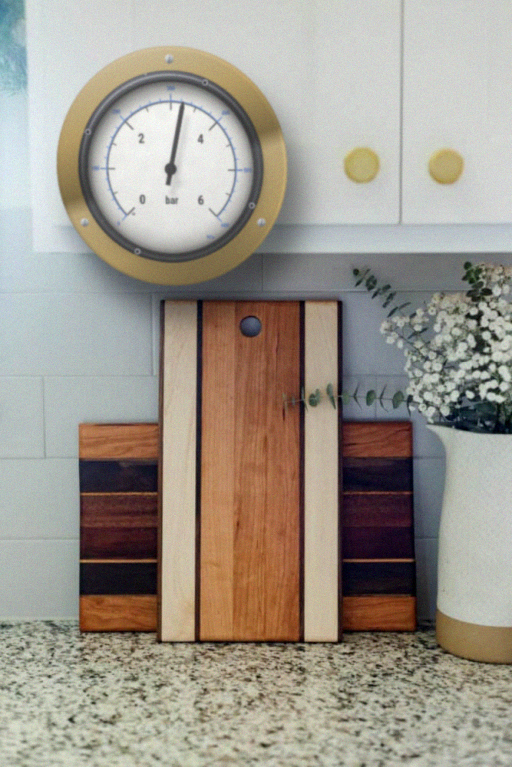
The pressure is 3.25 bar
